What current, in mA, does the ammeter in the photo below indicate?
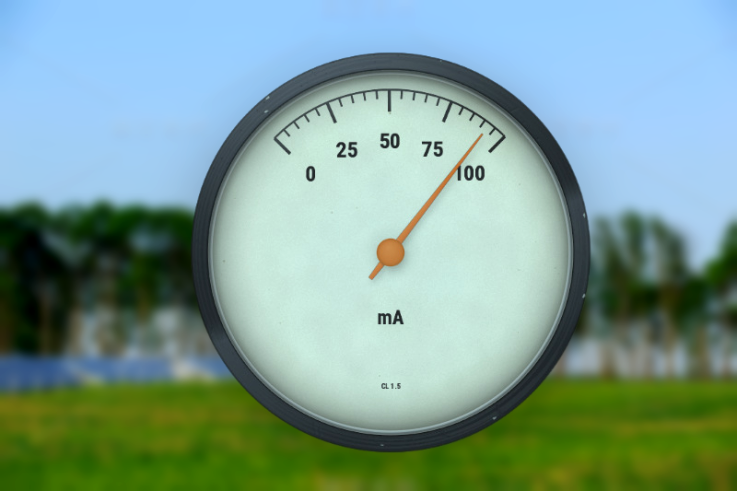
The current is 92.5 mA
